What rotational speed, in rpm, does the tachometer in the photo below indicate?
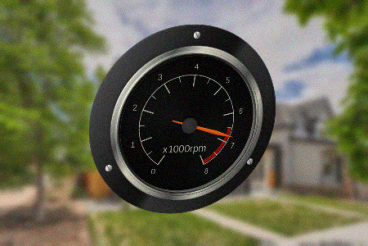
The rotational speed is 6750 rpm
